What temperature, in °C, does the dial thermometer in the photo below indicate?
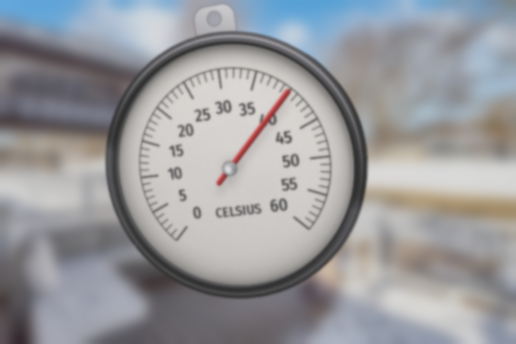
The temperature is 40 °C
